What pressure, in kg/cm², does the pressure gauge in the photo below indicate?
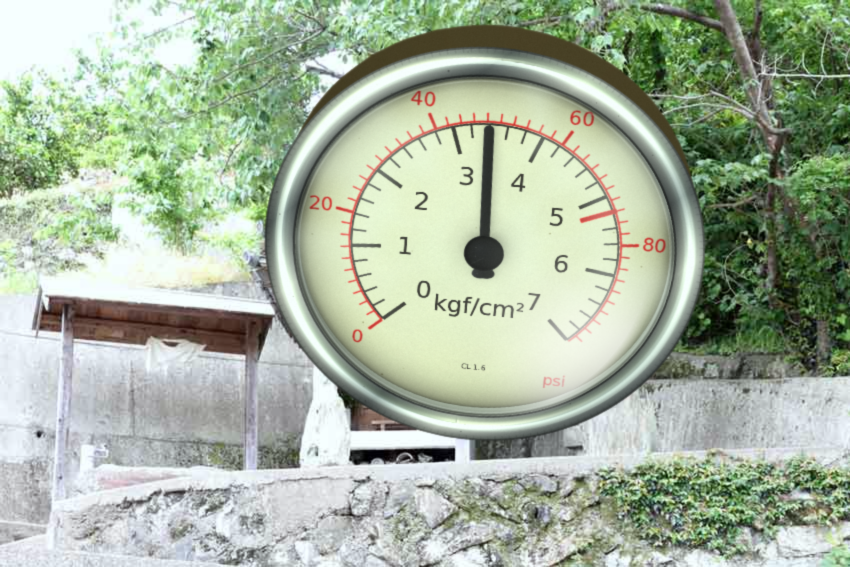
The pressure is 3.4 kg/cm²
